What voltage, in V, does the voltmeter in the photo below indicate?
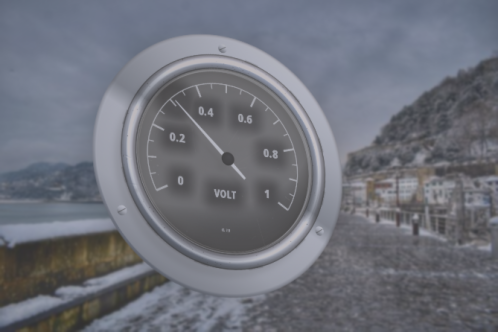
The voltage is 0.3 V
